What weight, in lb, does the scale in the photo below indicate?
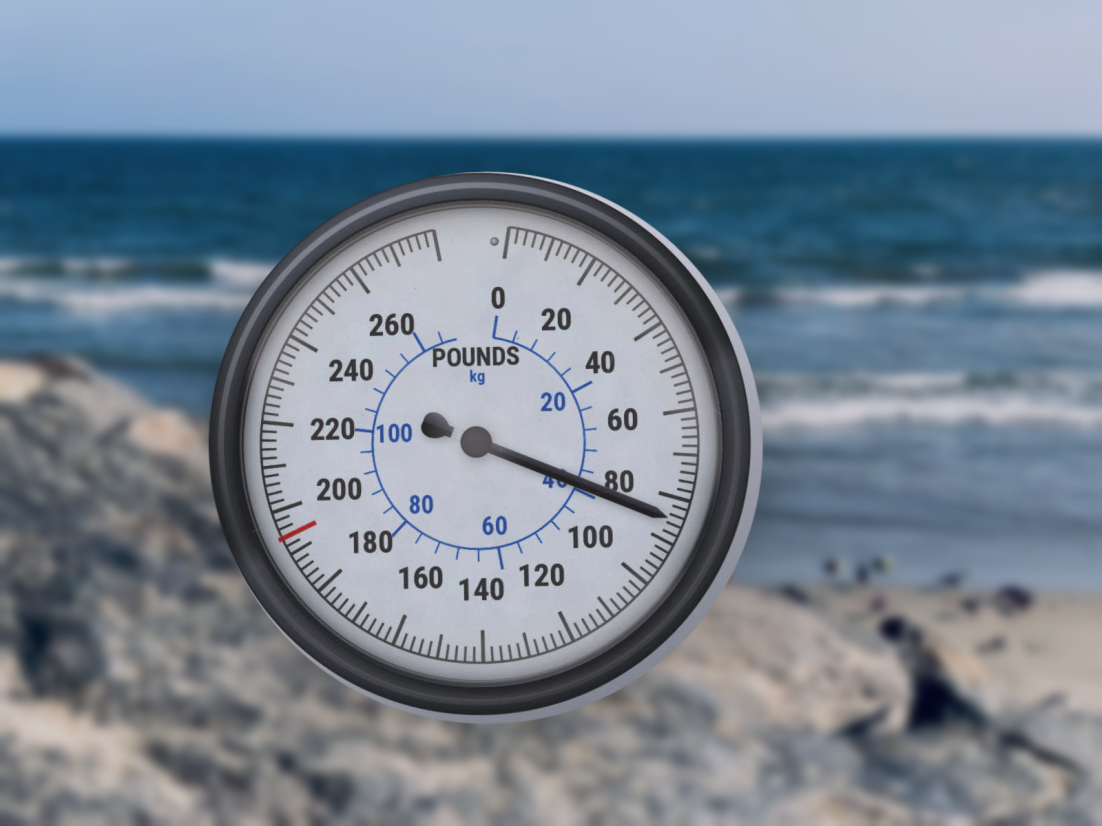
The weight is 85 lb
